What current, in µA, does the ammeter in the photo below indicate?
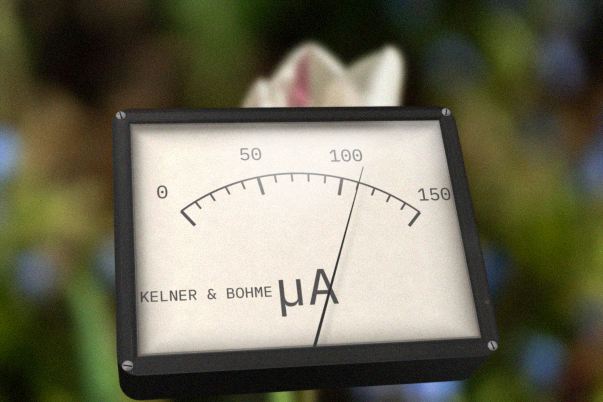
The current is 110 µA
